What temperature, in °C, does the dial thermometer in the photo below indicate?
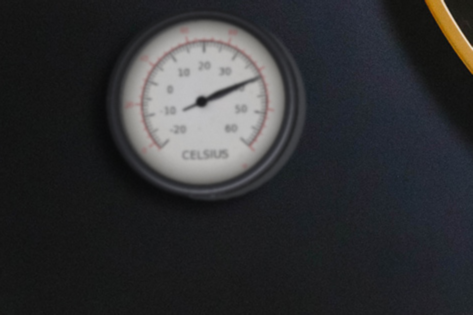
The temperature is 40 °C
